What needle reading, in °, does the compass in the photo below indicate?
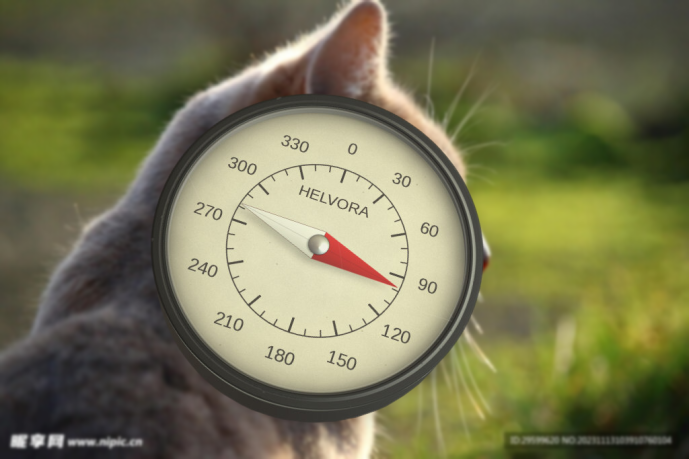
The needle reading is 100 °
